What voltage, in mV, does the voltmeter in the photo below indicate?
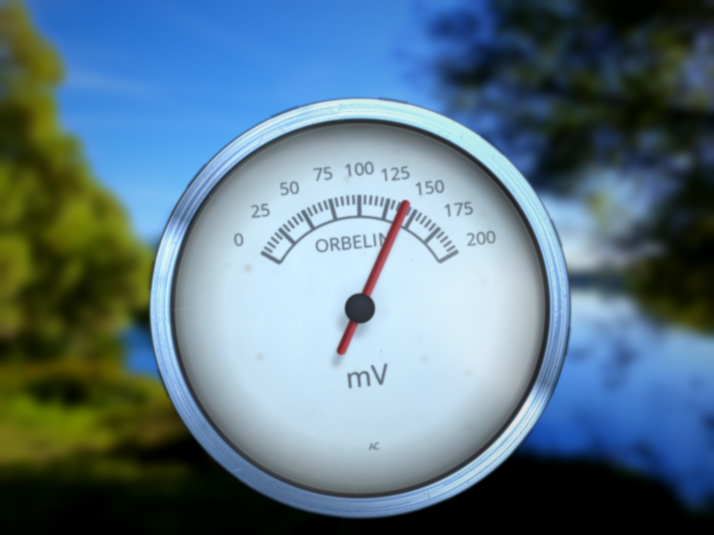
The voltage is 140 mV
